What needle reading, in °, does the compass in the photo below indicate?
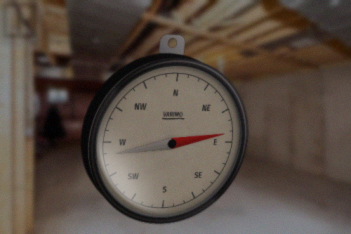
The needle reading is 80 °
